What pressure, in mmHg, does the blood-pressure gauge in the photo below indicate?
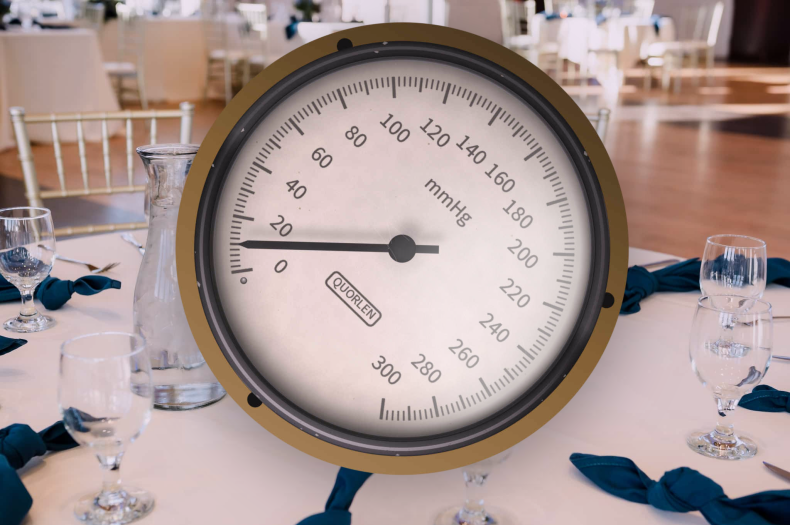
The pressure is 10 mmHg
